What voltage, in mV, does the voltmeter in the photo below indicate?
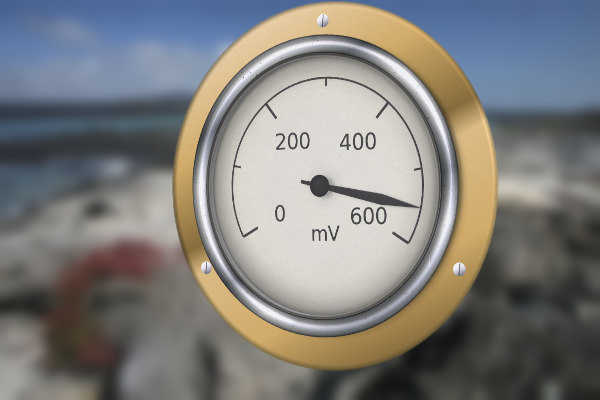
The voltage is 550 mV
